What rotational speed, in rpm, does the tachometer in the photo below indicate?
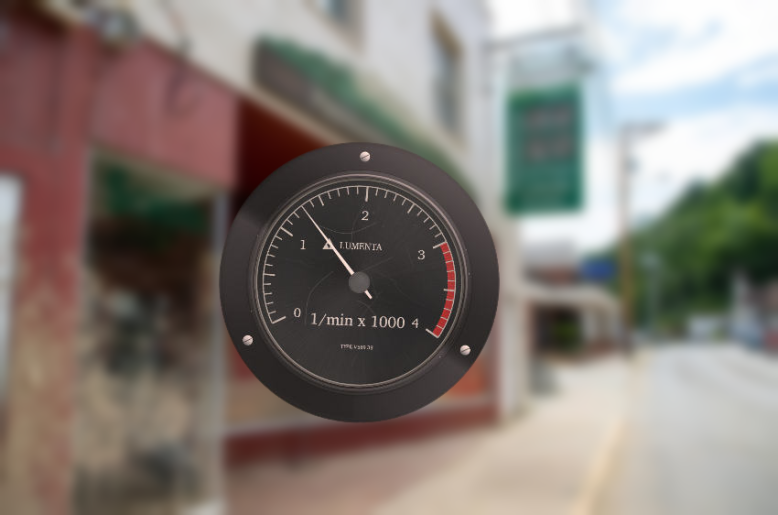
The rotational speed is 1300 rpm
